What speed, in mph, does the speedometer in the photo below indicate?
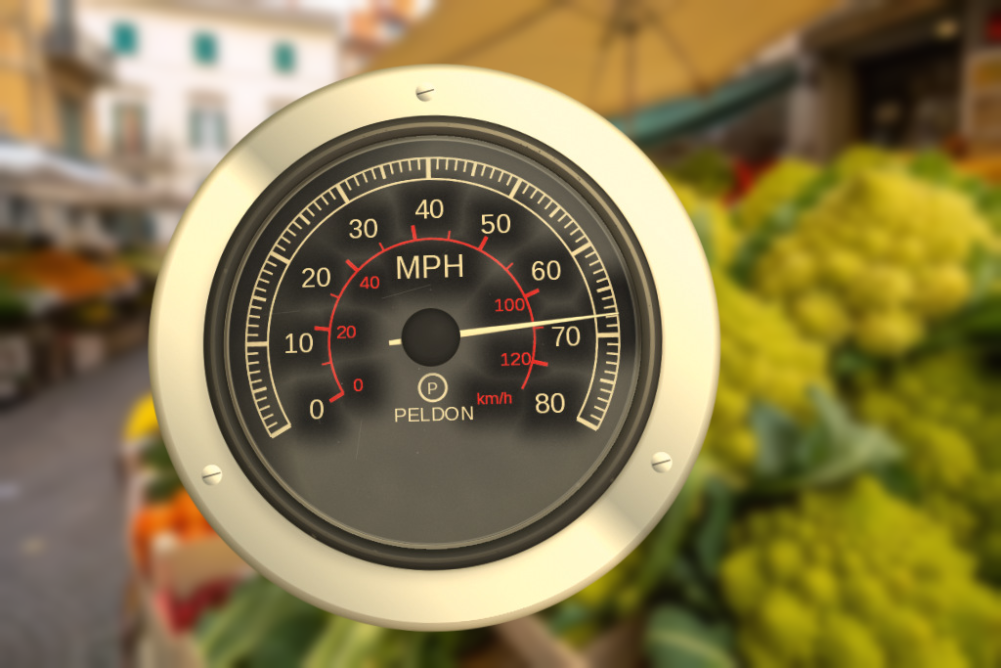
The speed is 68 mph
